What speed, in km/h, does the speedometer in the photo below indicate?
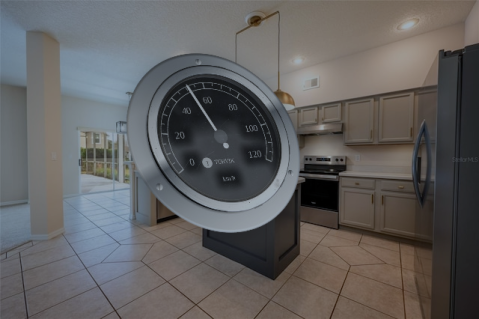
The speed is 50 km/h
